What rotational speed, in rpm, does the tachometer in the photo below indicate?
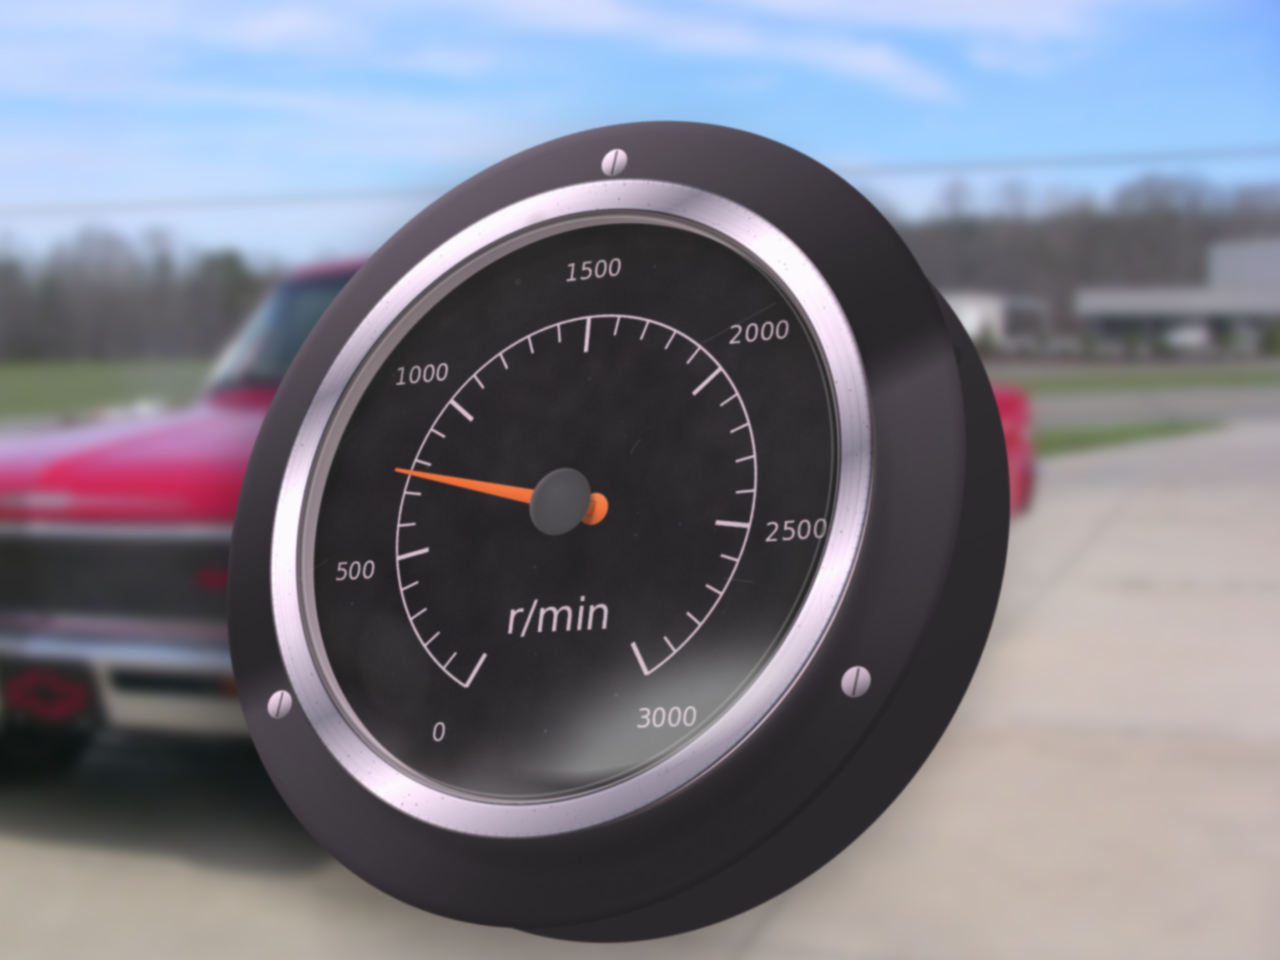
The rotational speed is 750 rpm
